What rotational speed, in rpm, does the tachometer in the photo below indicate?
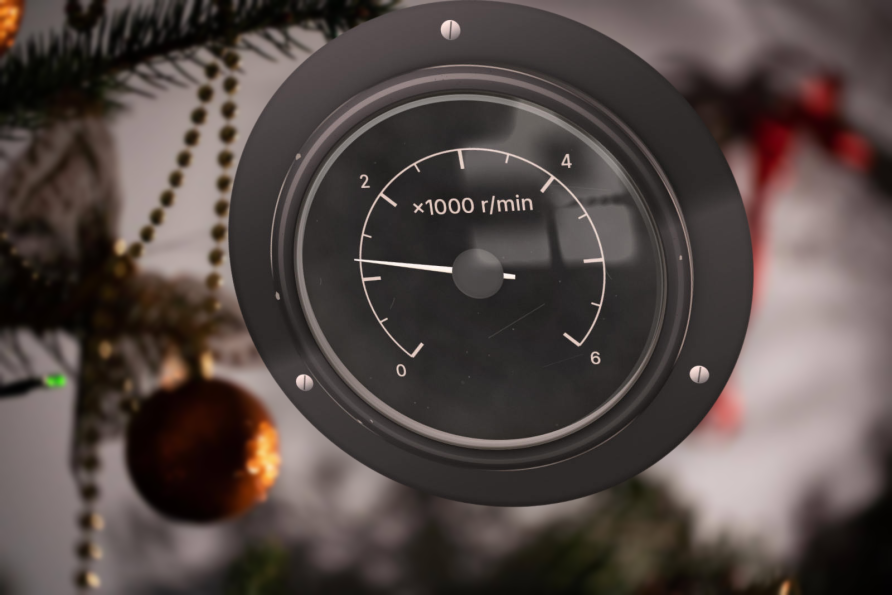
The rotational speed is 1250 rpm
